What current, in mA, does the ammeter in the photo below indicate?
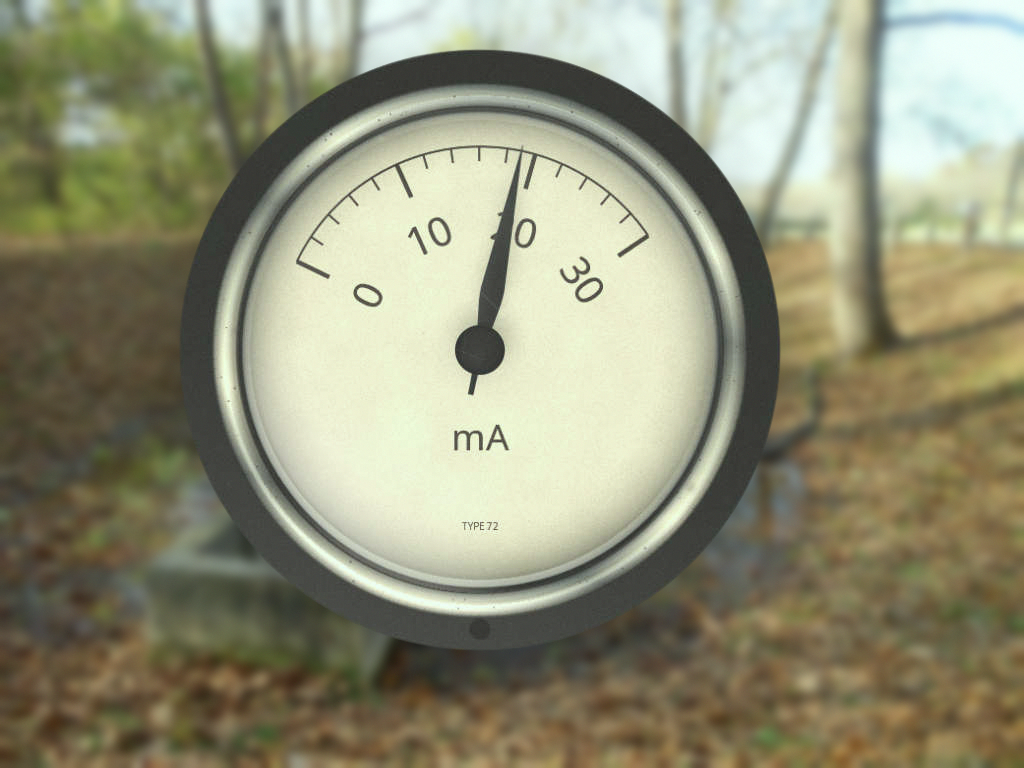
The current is 19 mA
